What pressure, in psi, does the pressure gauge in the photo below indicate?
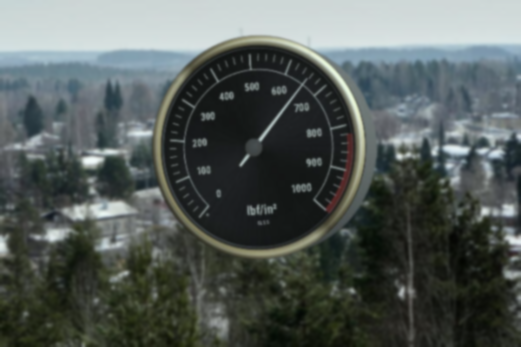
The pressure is 660 psi
